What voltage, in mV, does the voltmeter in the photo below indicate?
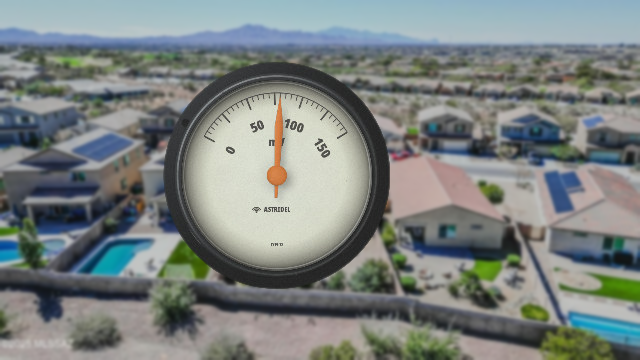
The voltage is 80 mV
